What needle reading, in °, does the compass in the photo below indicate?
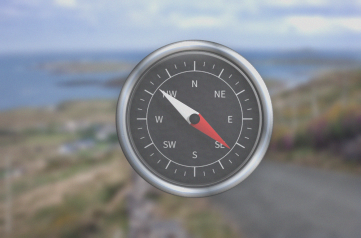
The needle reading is 130 °
